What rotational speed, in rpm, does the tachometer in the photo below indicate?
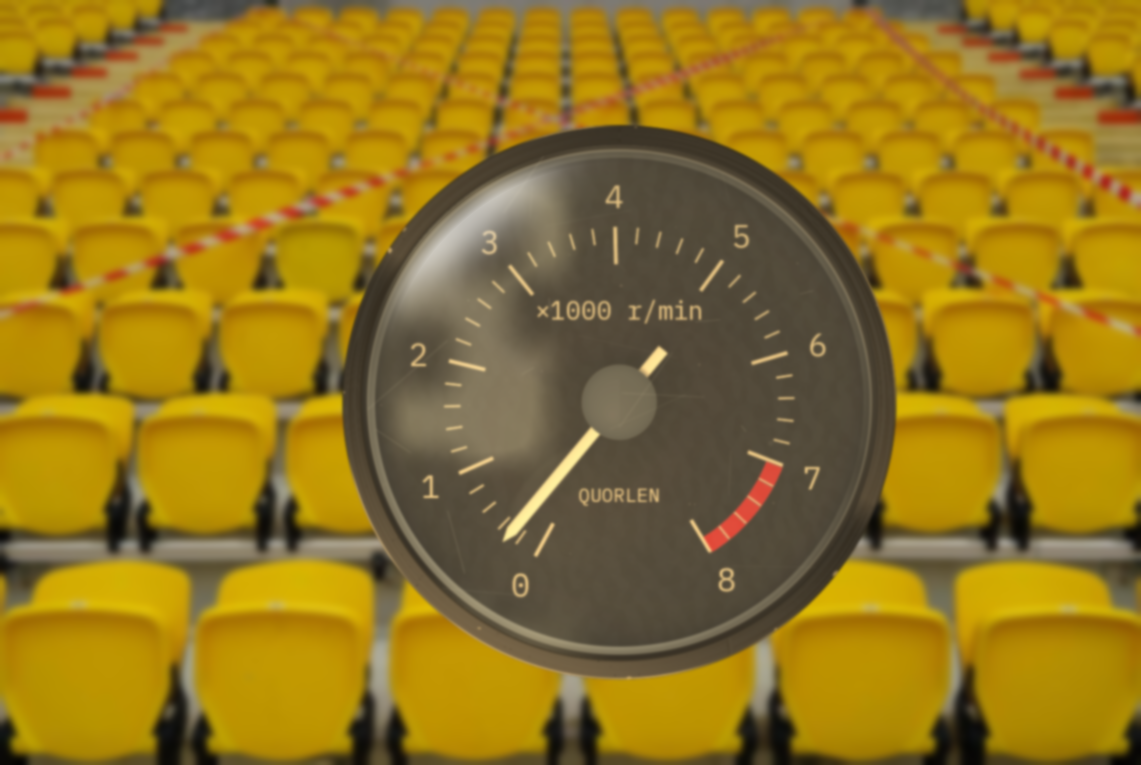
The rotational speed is 300 rpm
